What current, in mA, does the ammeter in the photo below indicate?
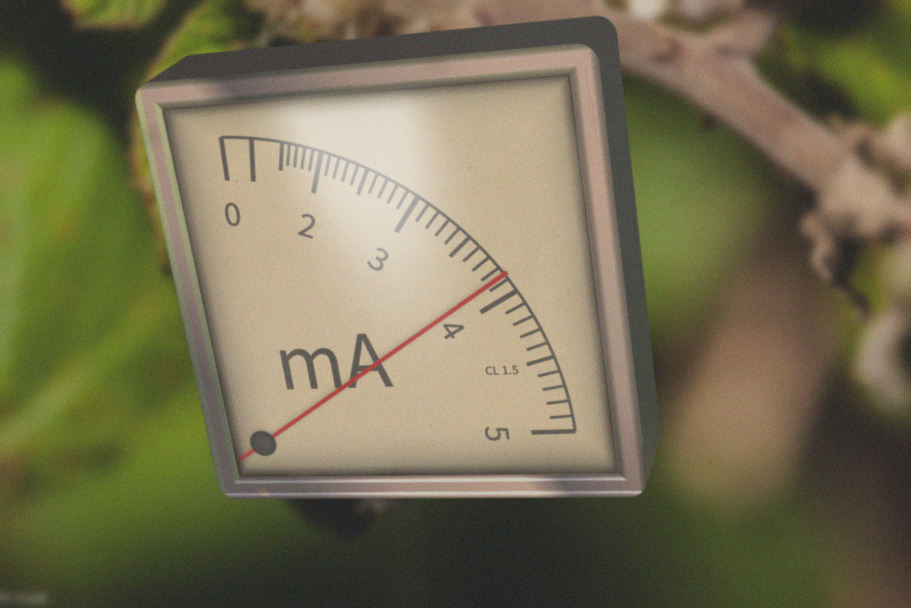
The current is 3.85 mA
